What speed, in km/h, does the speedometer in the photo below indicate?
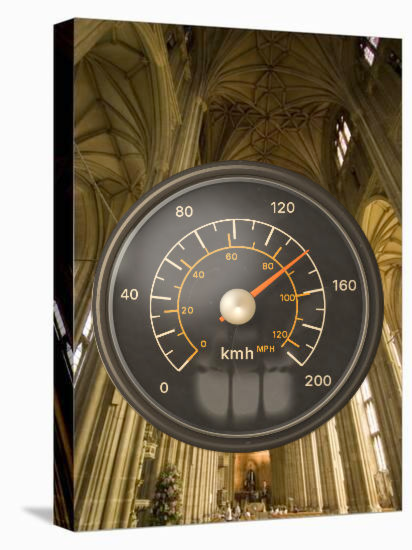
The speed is 140 km/h
